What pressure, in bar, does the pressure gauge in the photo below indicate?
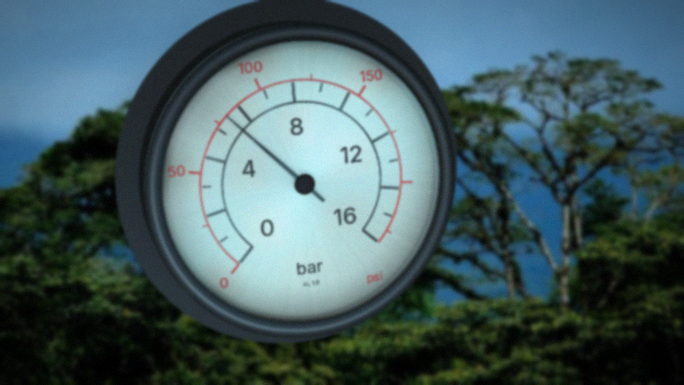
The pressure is 5.5 bar
